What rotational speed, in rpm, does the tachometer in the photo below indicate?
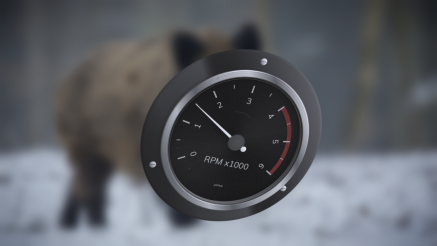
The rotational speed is 1500 rpm
